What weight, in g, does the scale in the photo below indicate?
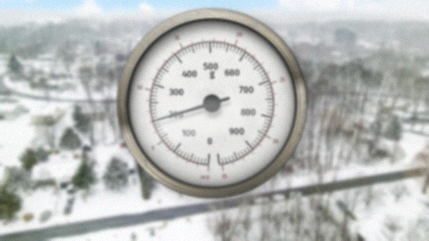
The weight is 200 g
